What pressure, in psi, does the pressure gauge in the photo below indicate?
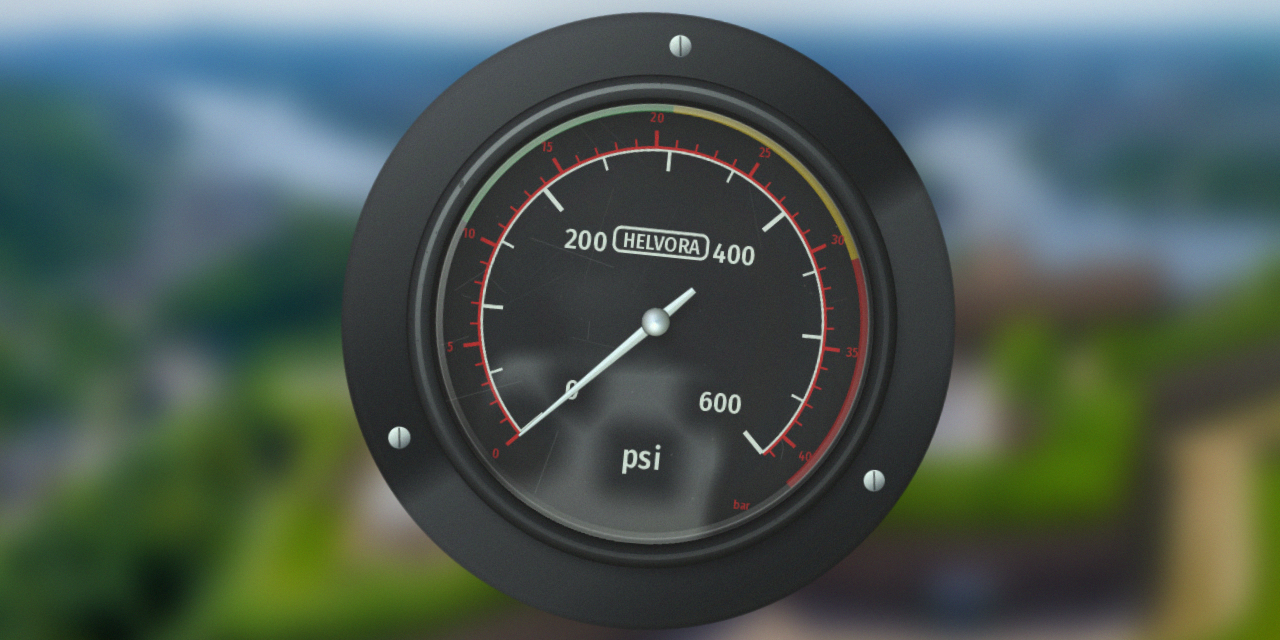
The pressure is 0 psi
